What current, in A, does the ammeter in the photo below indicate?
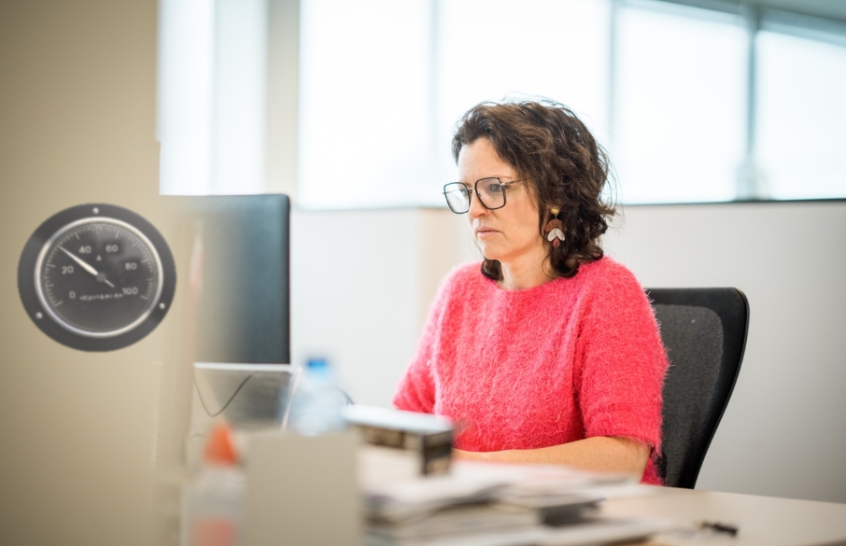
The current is 30 A
